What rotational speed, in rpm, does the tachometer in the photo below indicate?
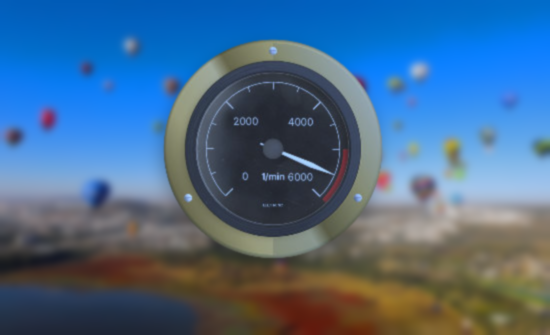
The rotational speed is 5500 rpm
